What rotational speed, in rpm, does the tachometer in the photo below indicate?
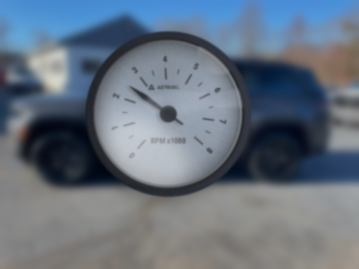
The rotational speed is 2500 rpm
